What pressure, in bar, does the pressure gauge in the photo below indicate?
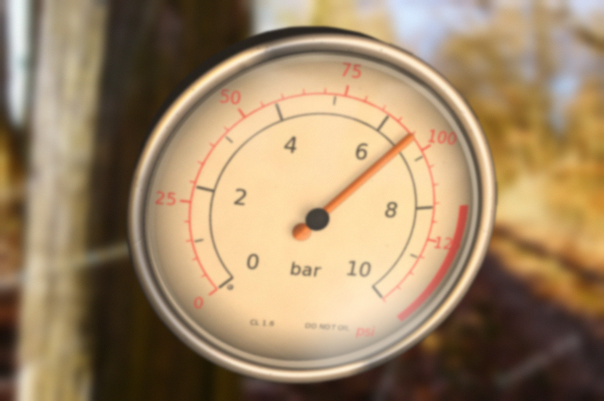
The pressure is 6.5 bar
